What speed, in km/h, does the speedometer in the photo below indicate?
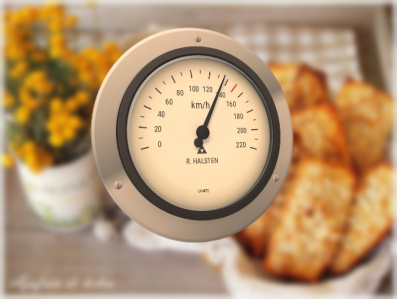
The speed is 135 km/h
